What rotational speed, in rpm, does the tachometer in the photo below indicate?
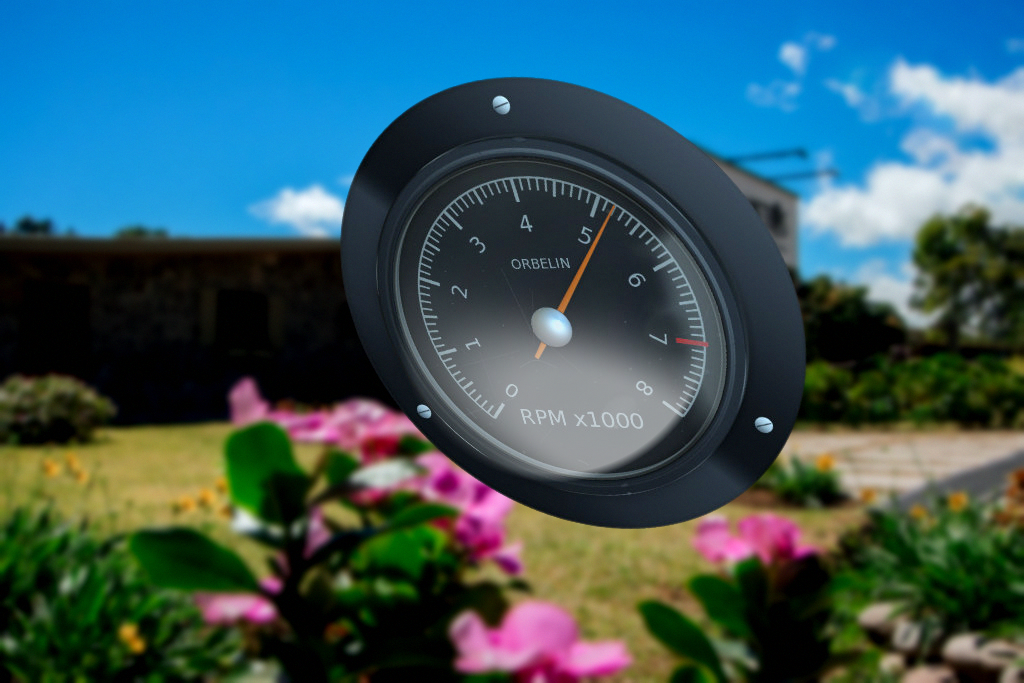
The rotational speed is 5200 rpm
